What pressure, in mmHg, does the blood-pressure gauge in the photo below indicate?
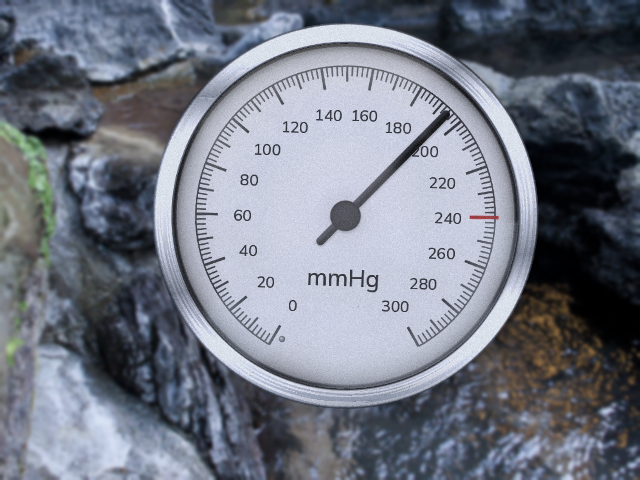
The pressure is 194 mmHg
